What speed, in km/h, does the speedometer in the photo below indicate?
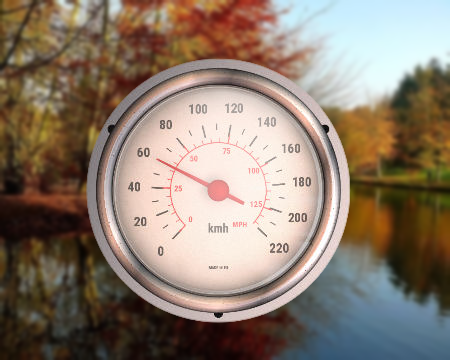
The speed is 60 km/h
